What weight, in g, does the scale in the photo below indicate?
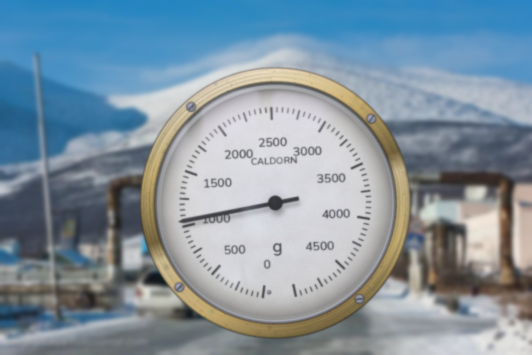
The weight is 1050 g
